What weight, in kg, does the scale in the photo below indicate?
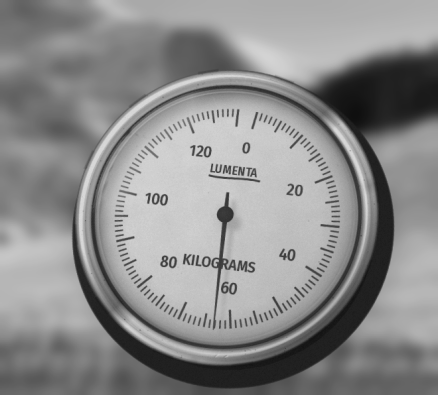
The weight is 63 kg
